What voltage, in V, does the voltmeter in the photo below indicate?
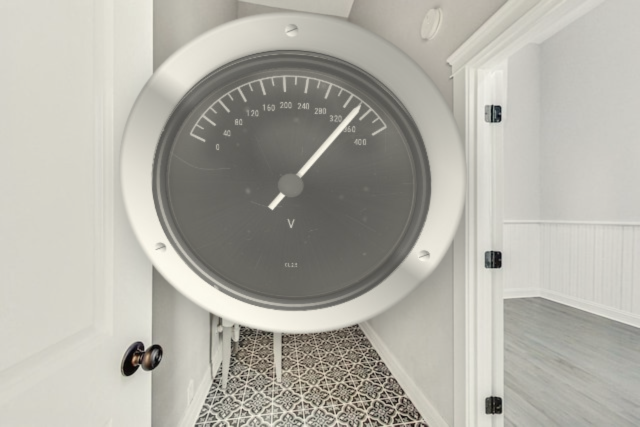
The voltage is 340 V
